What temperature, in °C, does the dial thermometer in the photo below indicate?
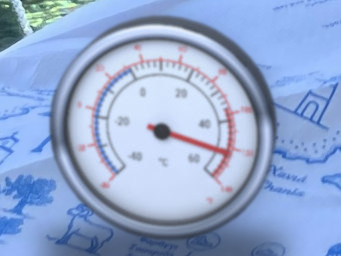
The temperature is 50 °C
